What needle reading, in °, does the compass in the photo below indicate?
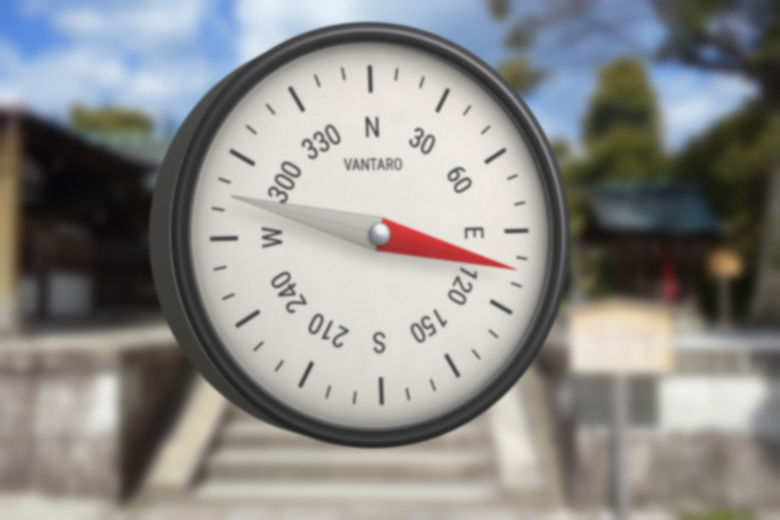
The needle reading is 105 °
